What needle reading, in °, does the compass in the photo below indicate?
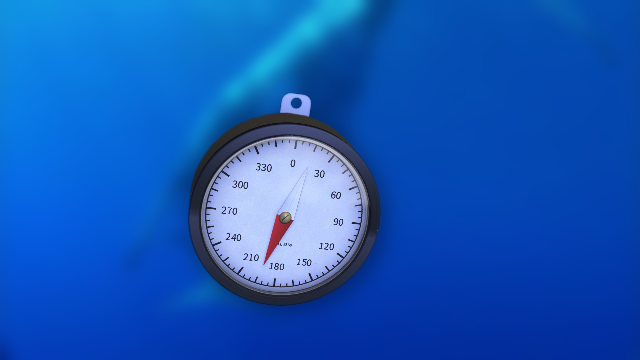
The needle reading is 195 °
